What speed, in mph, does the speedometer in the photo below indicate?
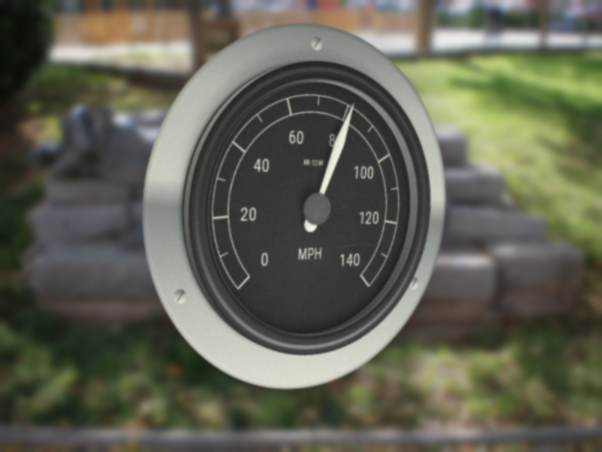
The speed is 80 mph
